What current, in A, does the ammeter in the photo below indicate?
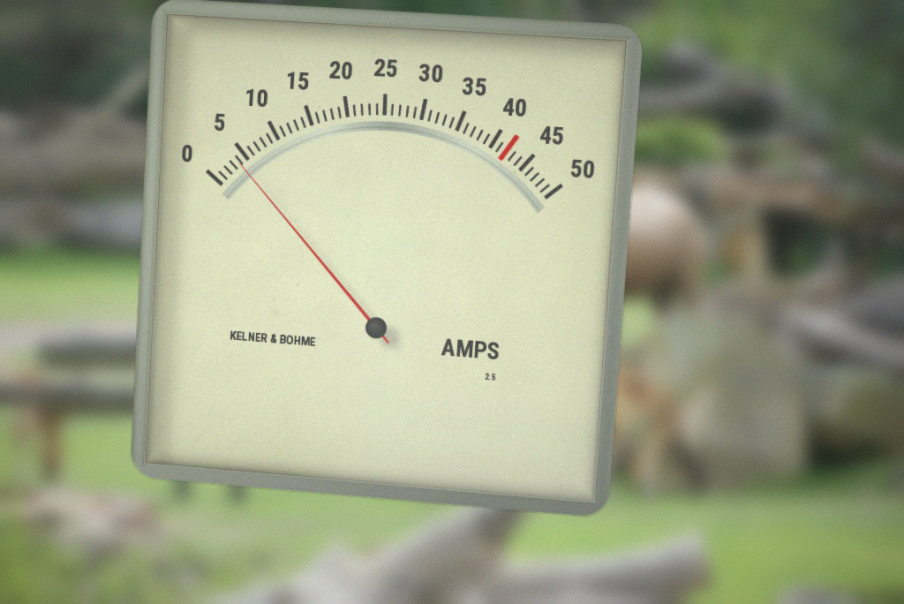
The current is 4 A
